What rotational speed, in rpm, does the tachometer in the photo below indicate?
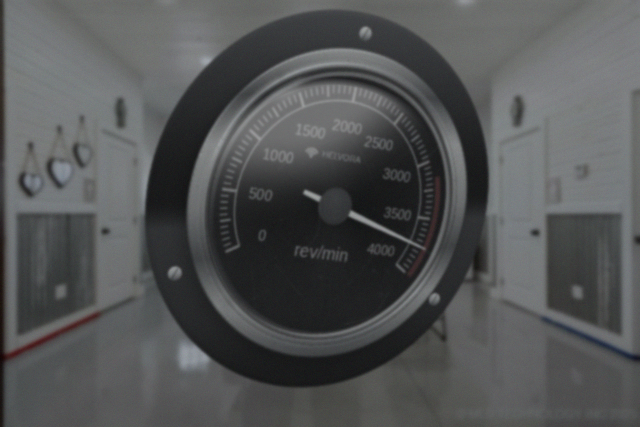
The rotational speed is 3750 rpm
